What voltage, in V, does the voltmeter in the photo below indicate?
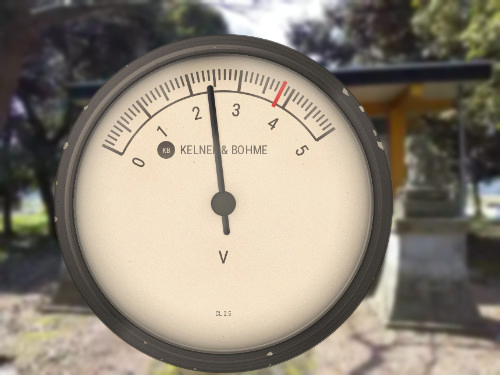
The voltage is 2.4 V
